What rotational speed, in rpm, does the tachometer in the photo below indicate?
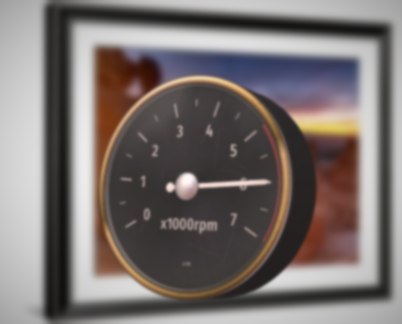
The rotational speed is 6000 rpm
